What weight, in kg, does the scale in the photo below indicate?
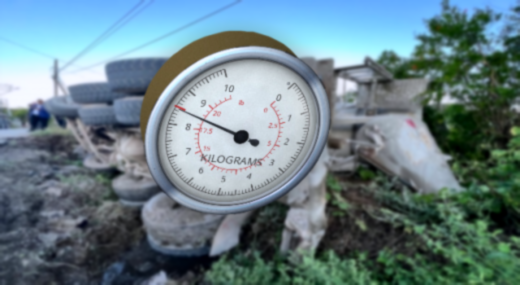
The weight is 8.5 kg
